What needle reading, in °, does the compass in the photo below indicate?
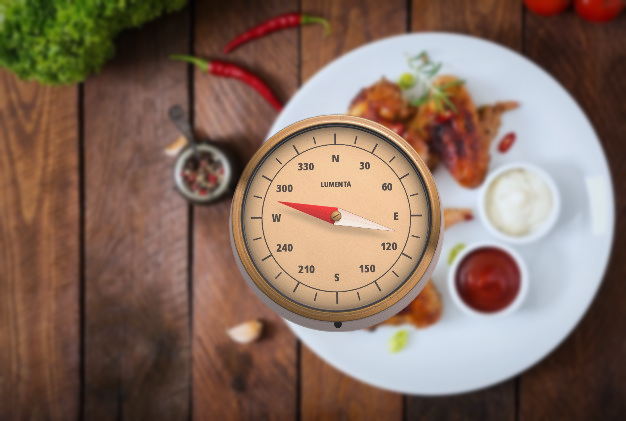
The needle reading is 285 °
